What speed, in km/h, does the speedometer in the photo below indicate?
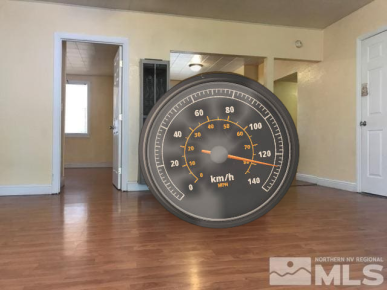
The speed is 126 km/h
